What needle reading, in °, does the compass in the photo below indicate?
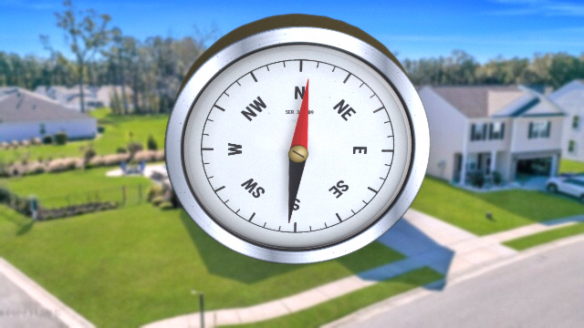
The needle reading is 5 °
